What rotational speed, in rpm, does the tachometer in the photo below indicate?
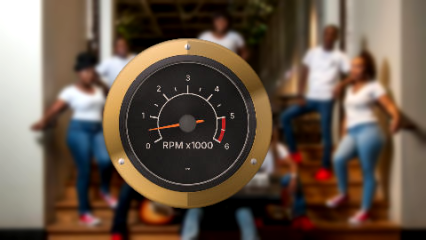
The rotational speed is 500 rpm
